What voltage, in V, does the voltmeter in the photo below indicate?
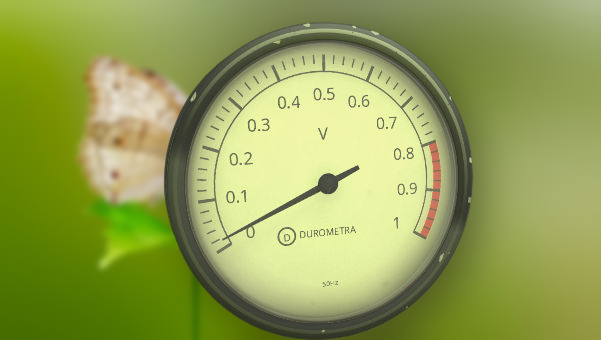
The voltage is 0.02 V
